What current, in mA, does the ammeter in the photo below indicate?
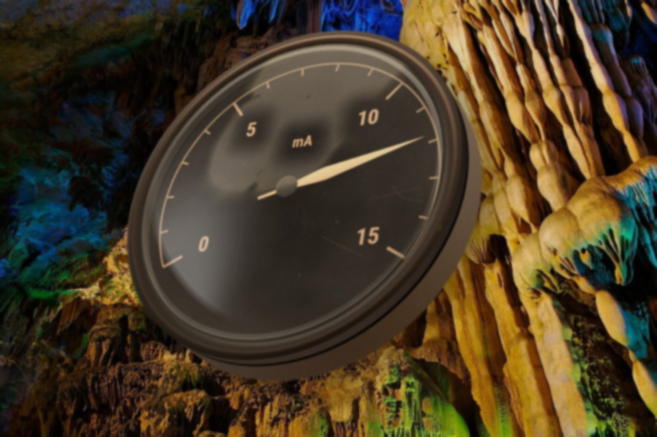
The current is 12 mA
